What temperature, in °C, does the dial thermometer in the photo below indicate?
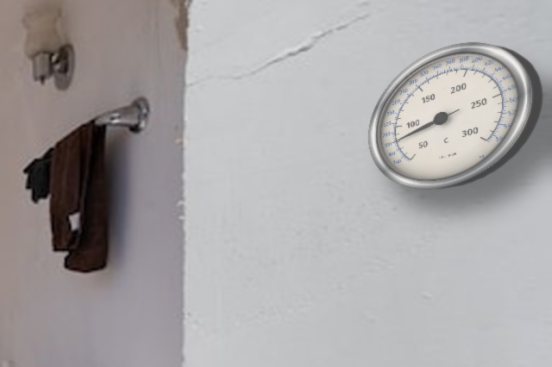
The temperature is 80 °C
